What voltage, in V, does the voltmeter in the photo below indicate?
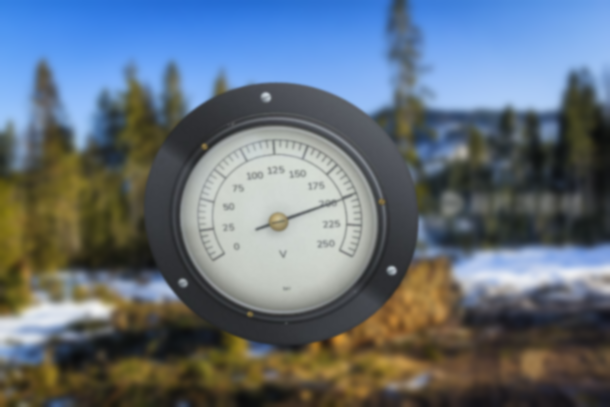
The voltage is 200 V
